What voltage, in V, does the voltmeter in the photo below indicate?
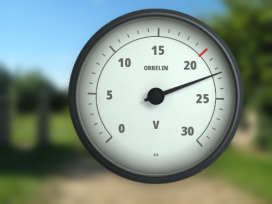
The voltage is 22.5 V
